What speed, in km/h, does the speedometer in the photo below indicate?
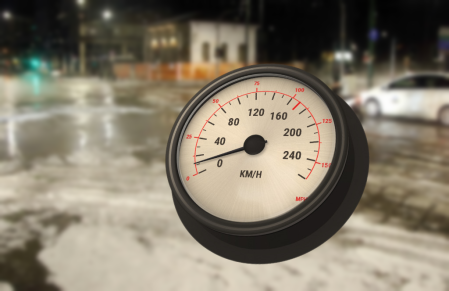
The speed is 10 km/h
